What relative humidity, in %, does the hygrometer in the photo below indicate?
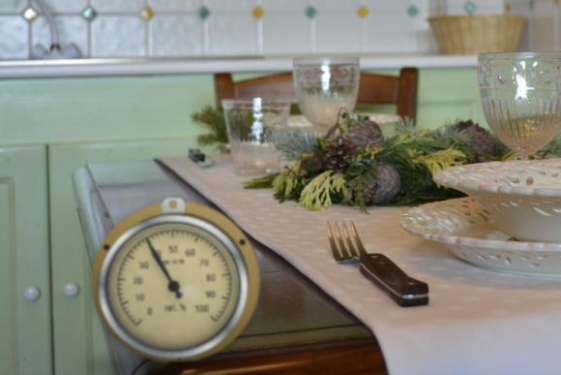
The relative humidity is 40 %
